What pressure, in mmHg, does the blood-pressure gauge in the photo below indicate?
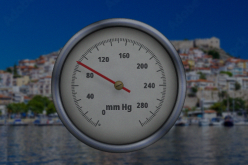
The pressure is 90 mmHg
